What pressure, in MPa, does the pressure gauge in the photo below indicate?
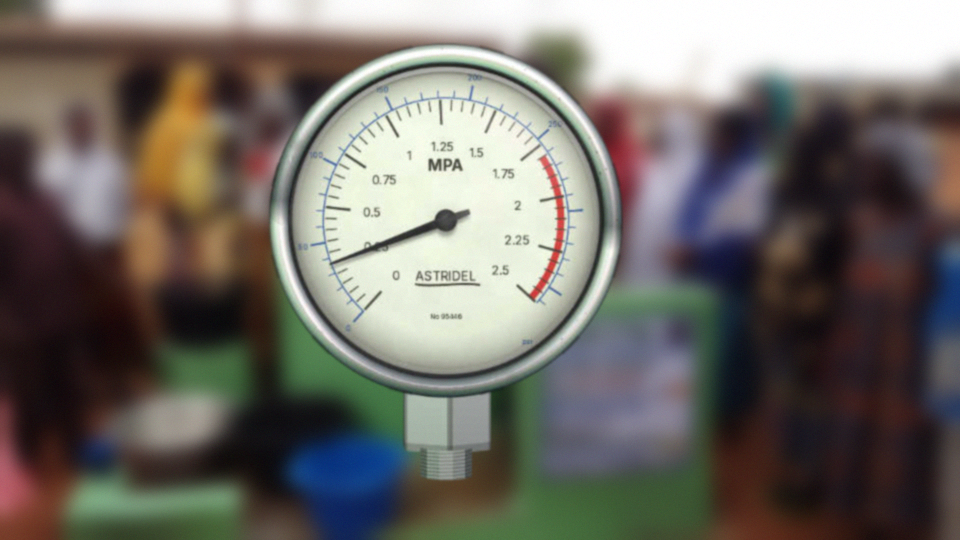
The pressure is 0.25 MPa
